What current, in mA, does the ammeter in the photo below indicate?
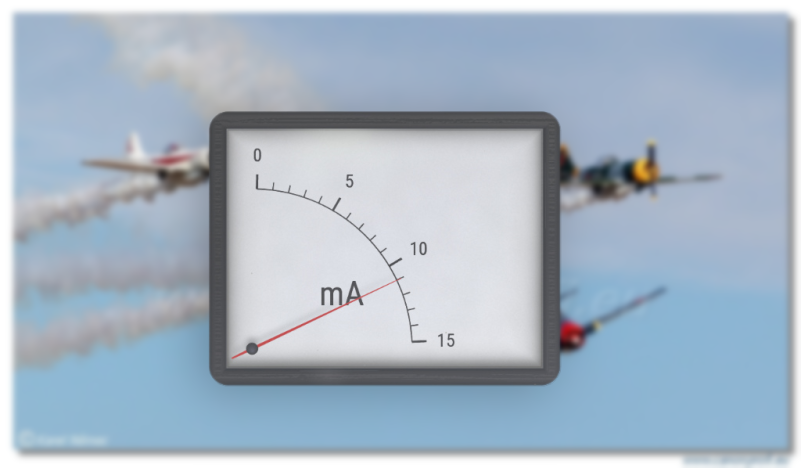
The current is 11 mA
